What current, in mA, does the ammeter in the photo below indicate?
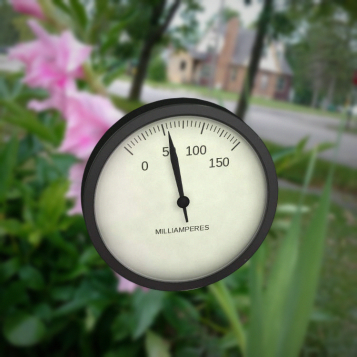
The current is 55 mA
